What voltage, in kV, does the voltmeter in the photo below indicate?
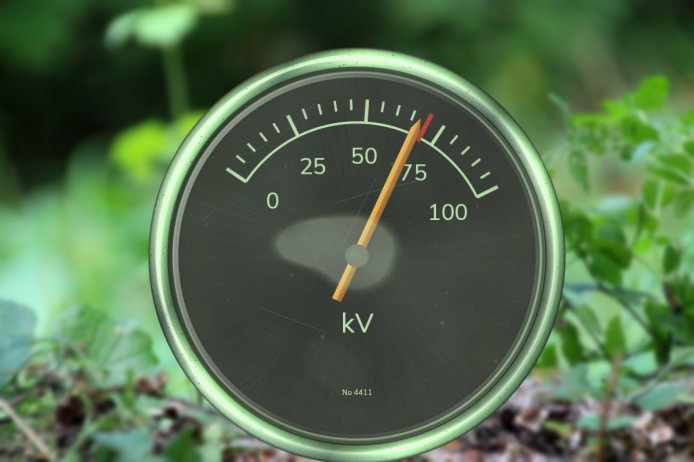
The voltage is 67.5 kV
